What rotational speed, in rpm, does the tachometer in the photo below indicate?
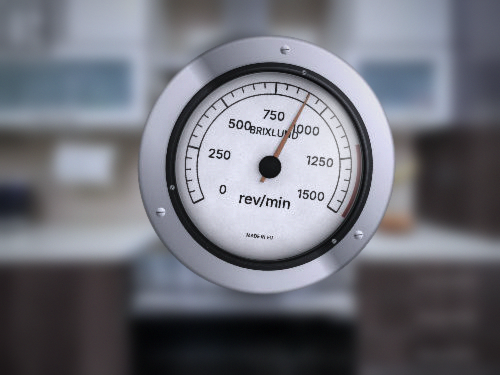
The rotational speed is 900 rpm
